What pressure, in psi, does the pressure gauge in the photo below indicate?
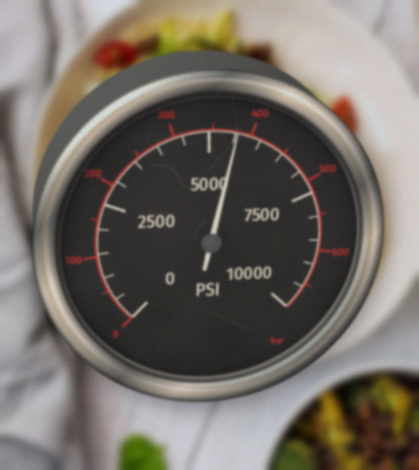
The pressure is 5500 psi
